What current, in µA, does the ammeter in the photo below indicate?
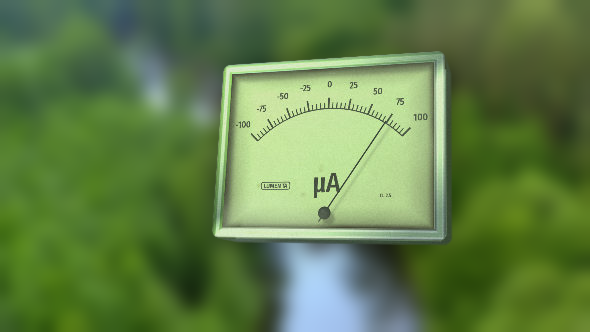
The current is 75 µA
